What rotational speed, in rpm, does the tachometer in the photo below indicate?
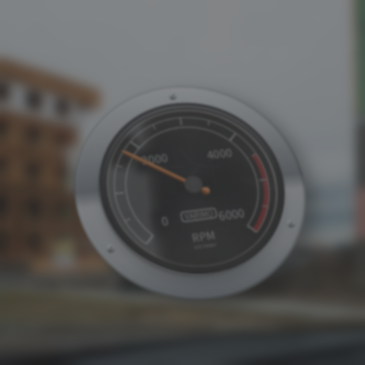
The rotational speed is 1750 rpm
